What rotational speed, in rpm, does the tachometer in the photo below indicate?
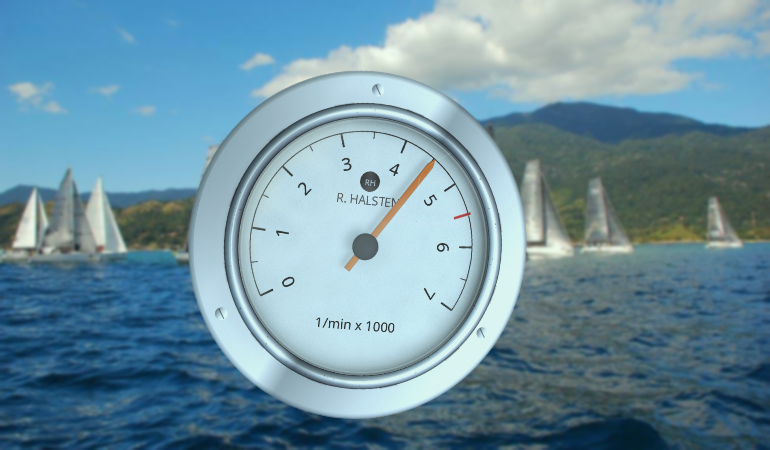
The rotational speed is 4500 rpm
